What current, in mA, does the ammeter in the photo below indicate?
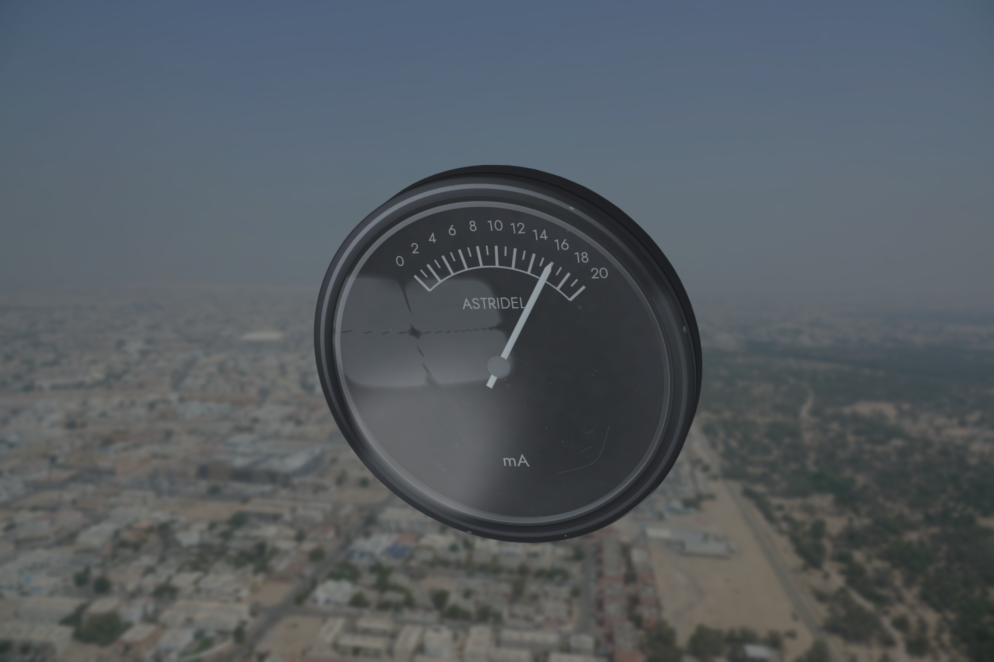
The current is 16 mA
